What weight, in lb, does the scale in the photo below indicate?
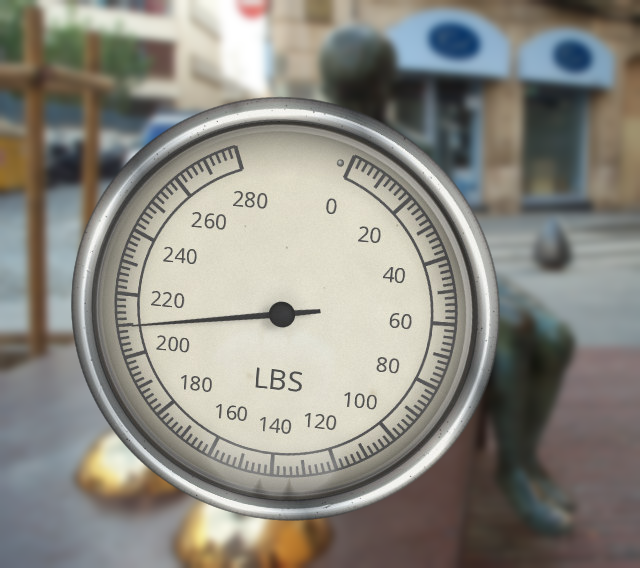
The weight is 210 lb
